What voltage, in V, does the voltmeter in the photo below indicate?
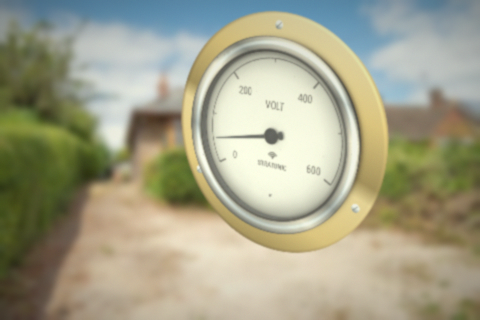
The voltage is 50 V
